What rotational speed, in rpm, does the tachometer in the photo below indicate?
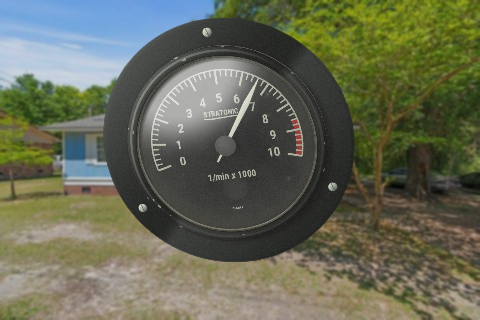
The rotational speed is 6600 rpm
